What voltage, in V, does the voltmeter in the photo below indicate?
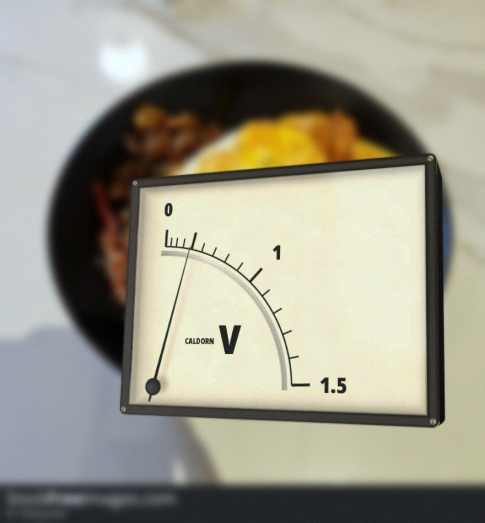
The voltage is 0.5 V
